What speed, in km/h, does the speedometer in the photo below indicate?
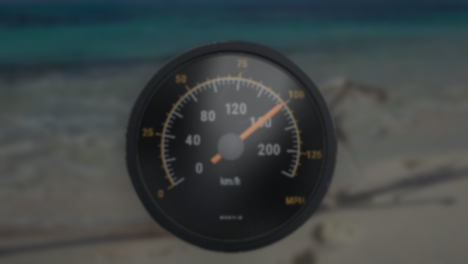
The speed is 160 km/h
